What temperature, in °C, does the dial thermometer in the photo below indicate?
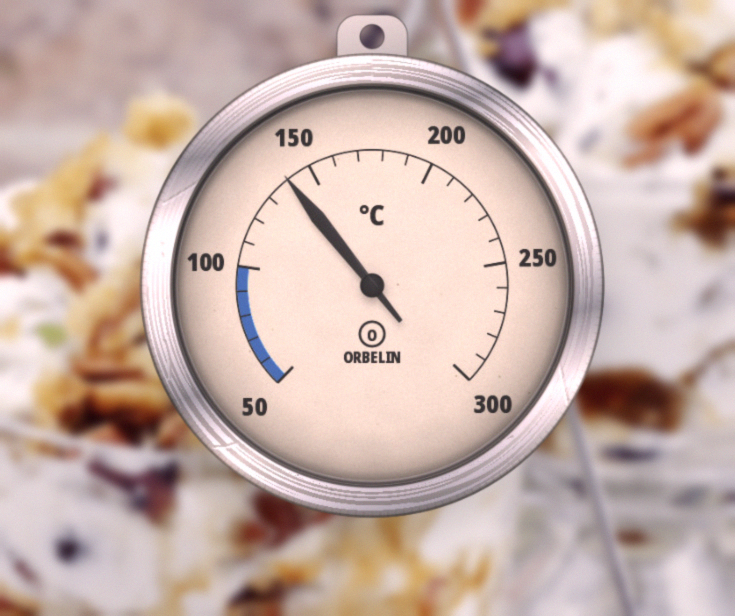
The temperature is 140 °C
